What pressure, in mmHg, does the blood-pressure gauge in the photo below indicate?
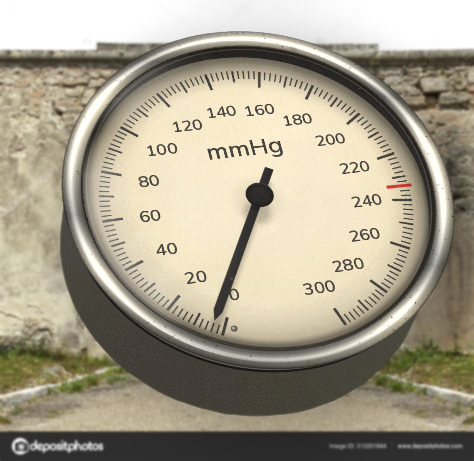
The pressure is 4 mmHg
